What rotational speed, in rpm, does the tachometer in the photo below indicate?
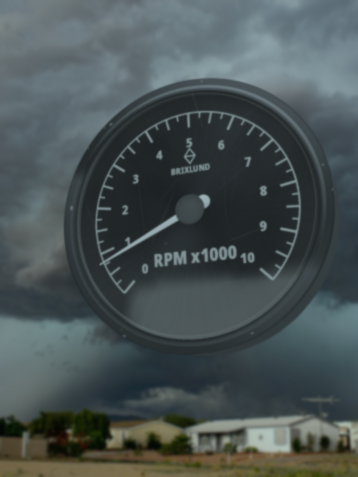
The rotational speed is 750 rpm
